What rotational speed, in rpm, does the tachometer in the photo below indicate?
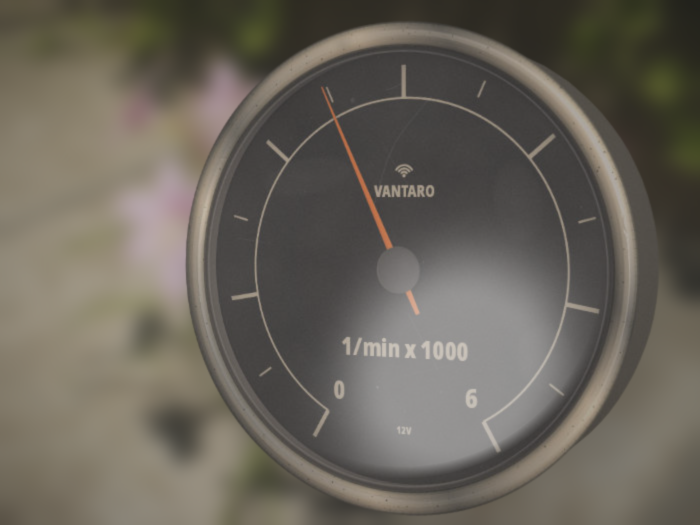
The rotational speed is 2500 rpm
